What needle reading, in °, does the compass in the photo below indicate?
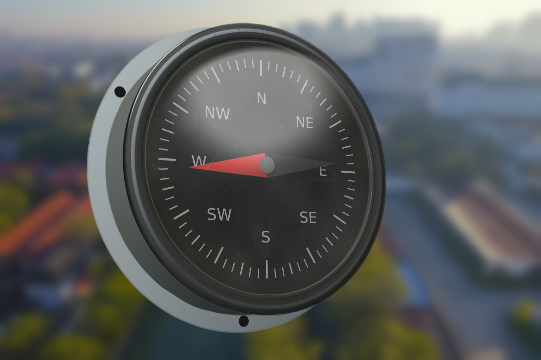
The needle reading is 265 °
